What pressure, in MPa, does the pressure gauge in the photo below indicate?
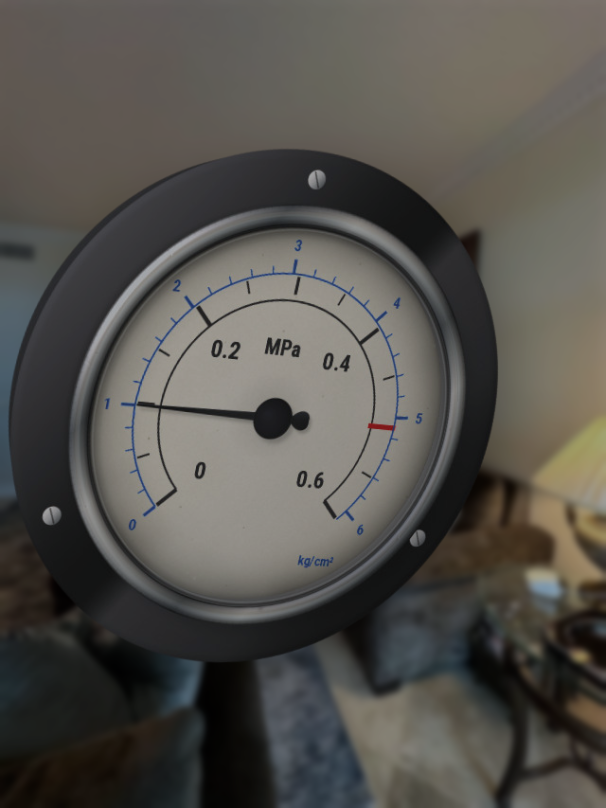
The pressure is 0.1 MPa
